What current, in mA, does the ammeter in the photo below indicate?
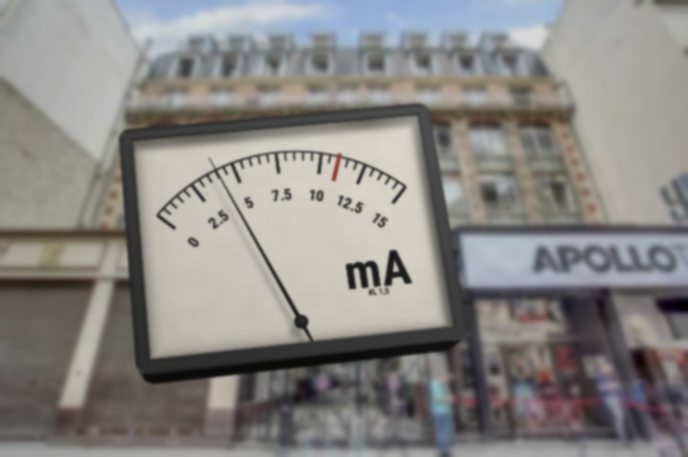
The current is 4 mA
